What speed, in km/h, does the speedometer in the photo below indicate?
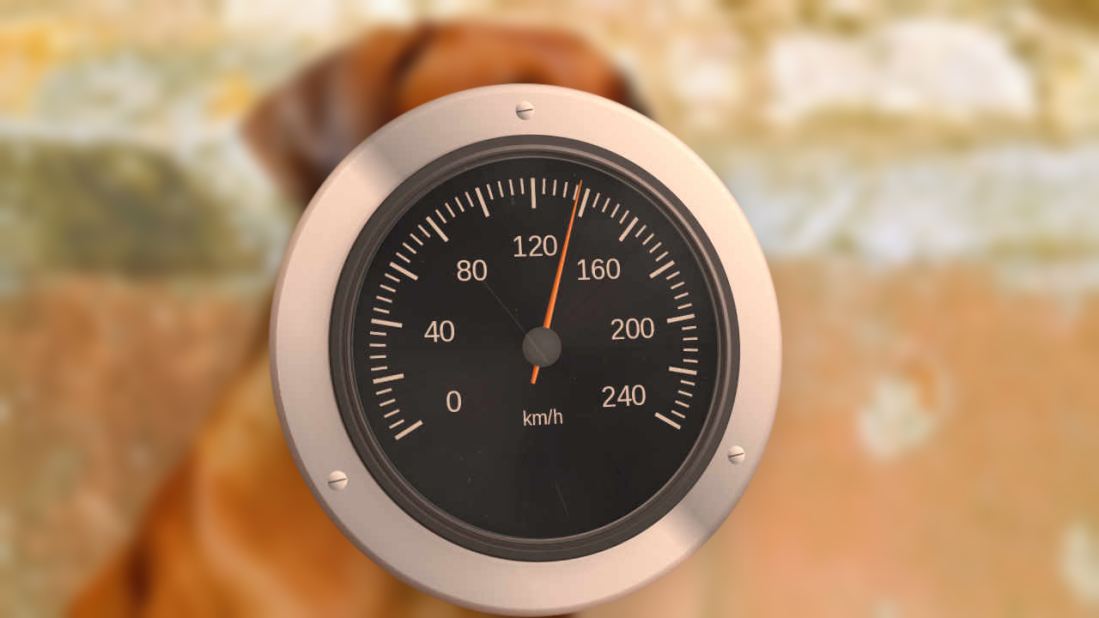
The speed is 136 km/h
